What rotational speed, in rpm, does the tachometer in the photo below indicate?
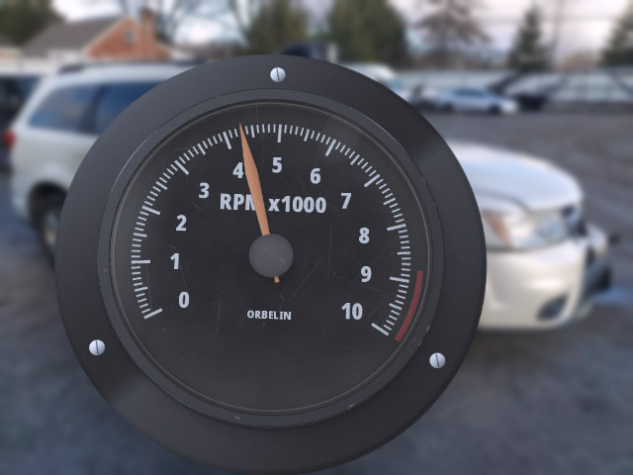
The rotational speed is 4300 rpm
